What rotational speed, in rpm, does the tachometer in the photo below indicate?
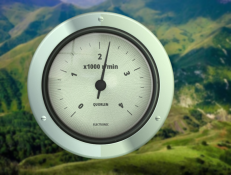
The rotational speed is 2200 rpm
